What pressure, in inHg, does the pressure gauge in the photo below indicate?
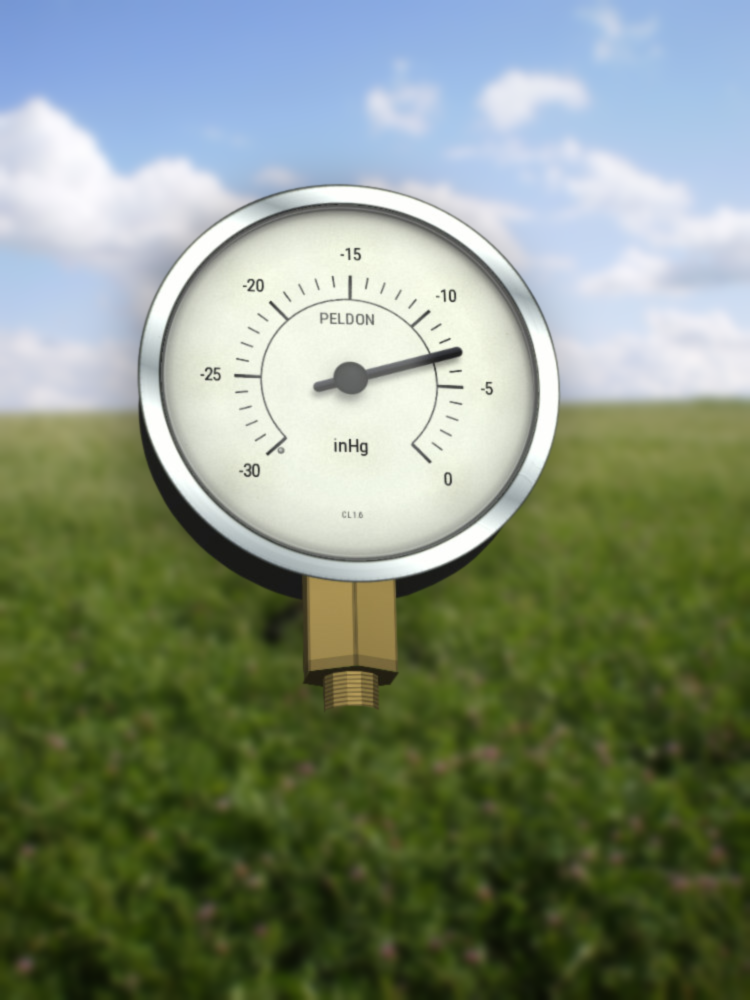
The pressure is -7 inHg
